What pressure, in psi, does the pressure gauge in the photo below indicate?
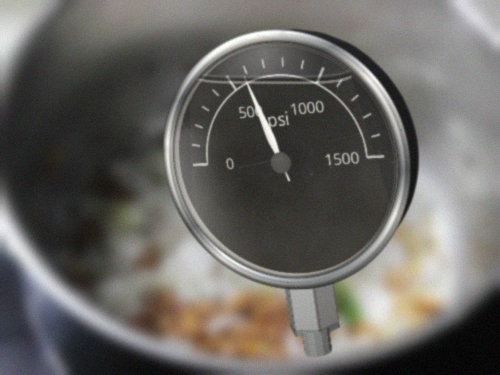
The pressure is 600 psi
